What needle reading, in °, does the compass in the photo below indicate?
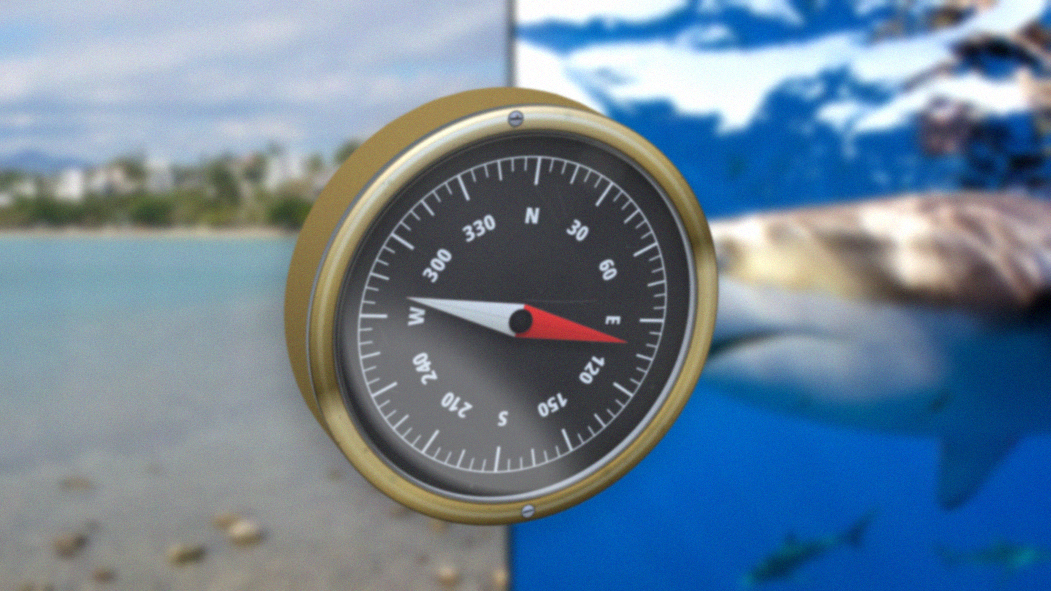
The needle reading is 100 °
